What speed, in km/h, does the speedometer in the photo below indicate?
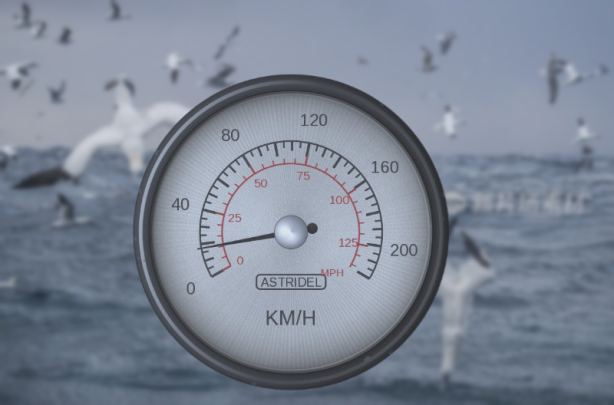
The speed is 17.5 km/h
